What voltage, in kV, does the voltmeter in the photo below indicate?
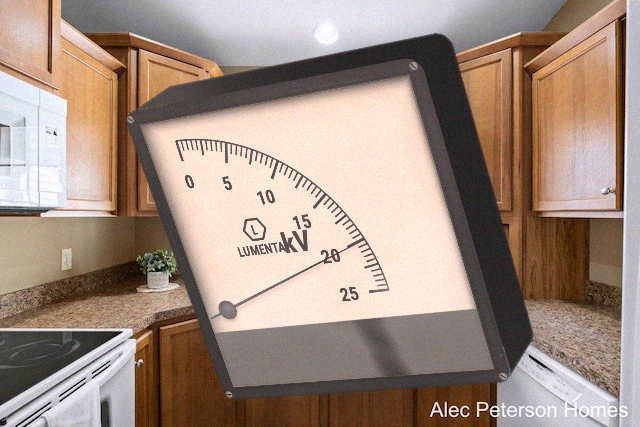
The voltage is 20 kV
